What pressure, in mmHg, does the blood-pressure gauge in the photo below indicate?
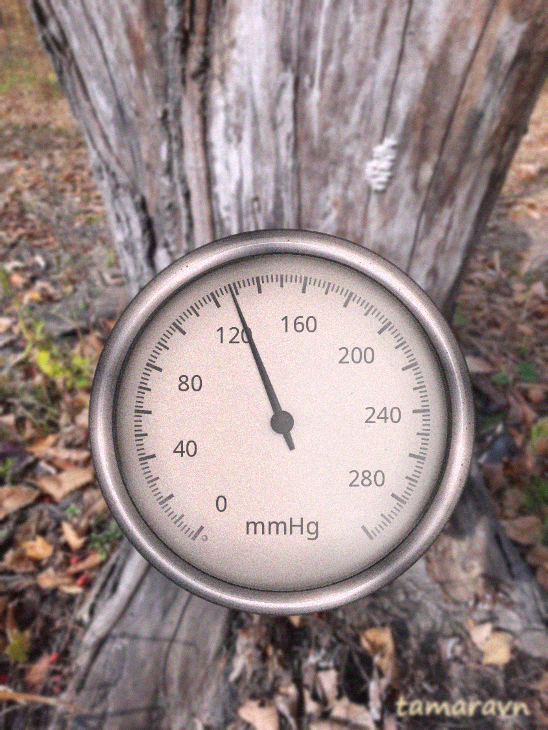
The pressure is 128 mmHg
